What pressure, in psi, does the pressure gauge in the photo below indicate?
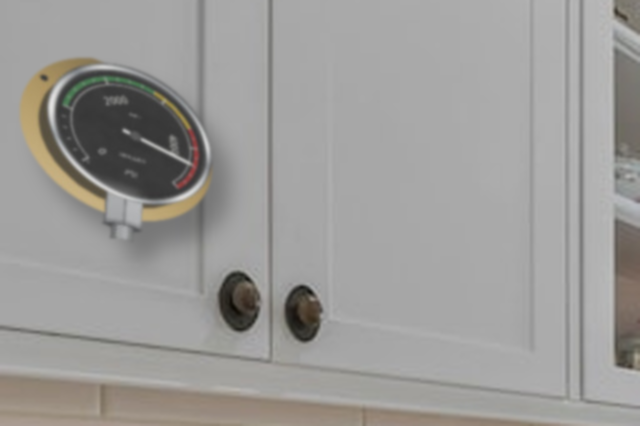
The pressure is 4400 psi
